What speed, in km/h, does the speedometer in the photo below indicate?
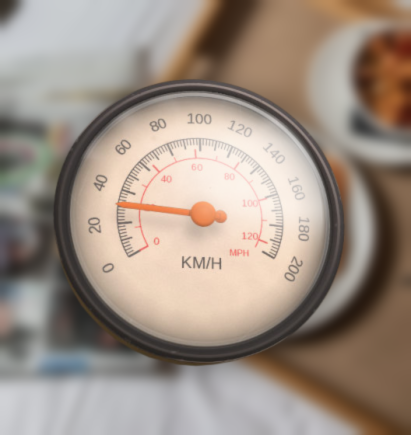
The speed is 30 km/h
